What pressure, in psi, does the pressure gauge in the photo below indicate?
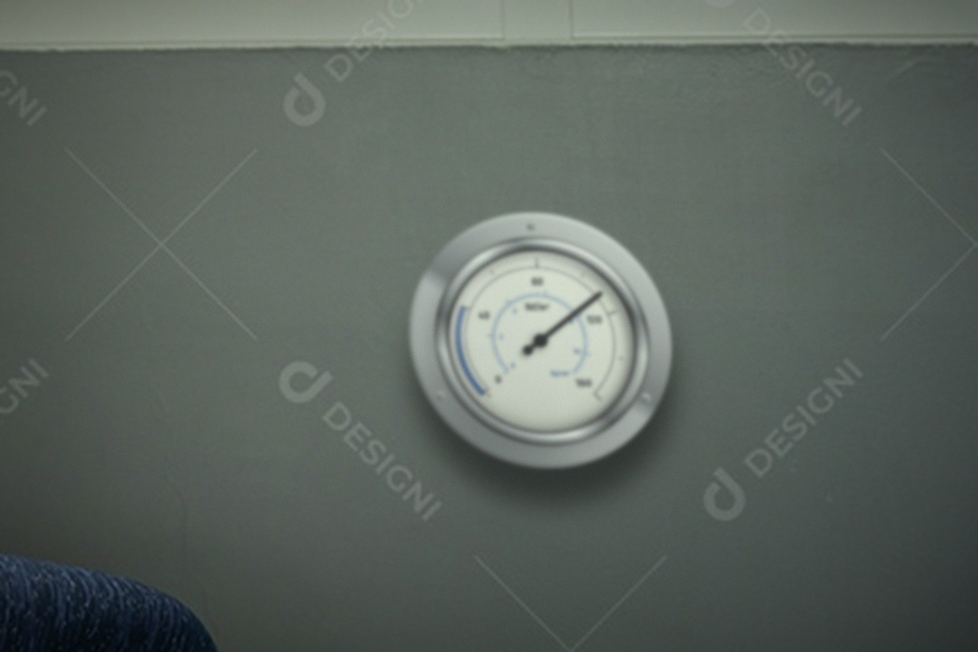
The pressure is 110 psi
